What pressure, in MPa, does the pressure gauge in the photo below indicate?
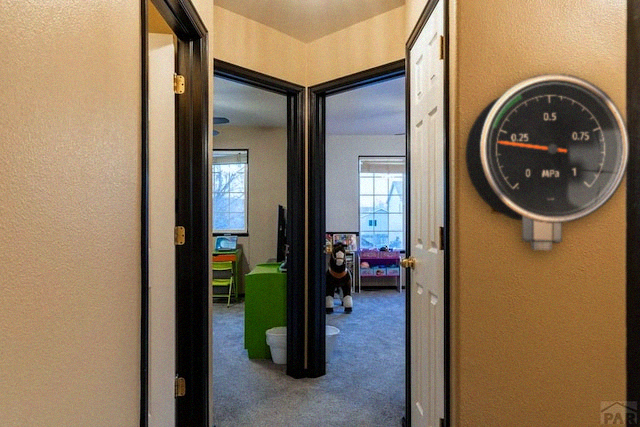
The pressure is 0.2 MPa
